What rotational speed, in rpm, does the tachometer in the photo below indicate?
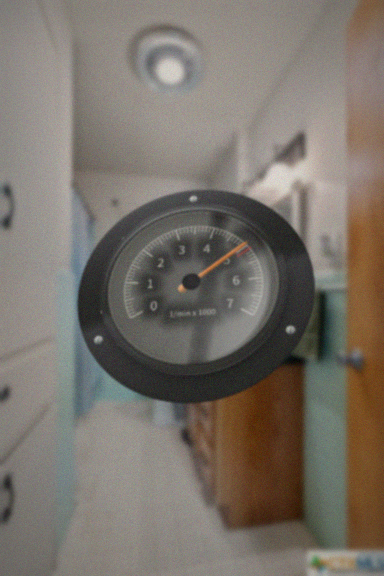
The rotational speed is 5000 rpm
